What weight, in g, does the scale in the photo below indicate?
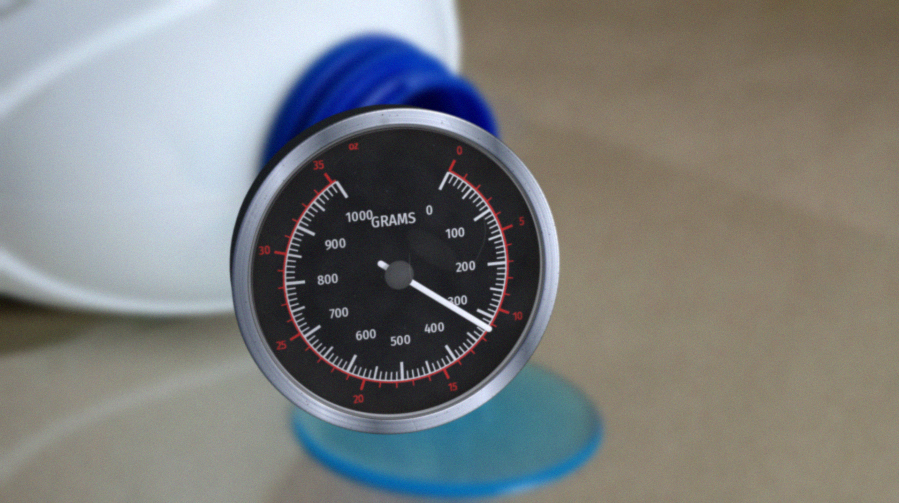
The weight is 320 g
